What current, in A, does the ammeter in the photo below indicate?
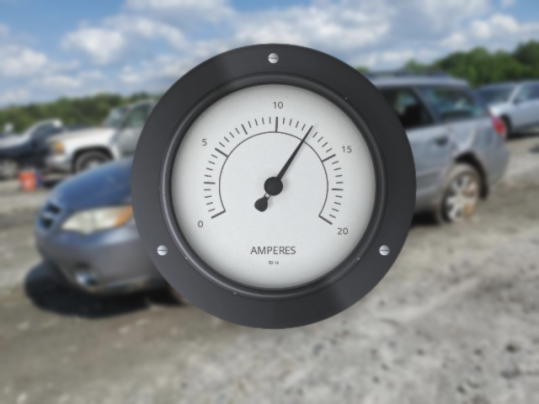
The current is 12.5 A
